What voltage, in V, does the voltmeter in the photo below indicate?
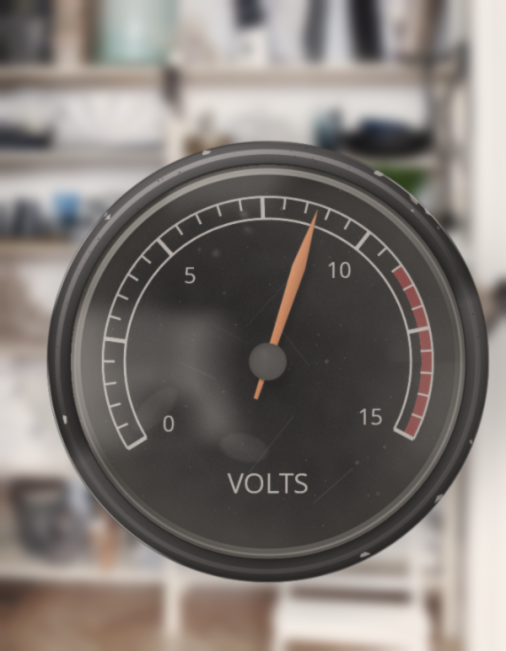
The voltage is 8.75 V
